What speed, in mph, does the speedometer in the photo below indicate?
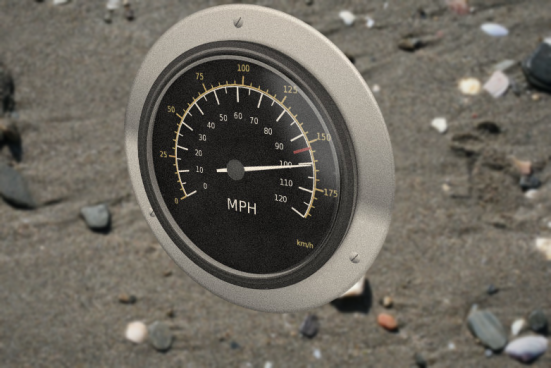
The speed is 100 mph
